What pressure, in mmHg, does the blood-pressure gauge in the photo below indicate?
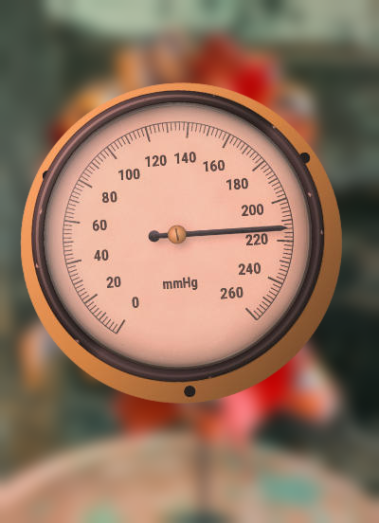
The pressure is 214 mmHg
